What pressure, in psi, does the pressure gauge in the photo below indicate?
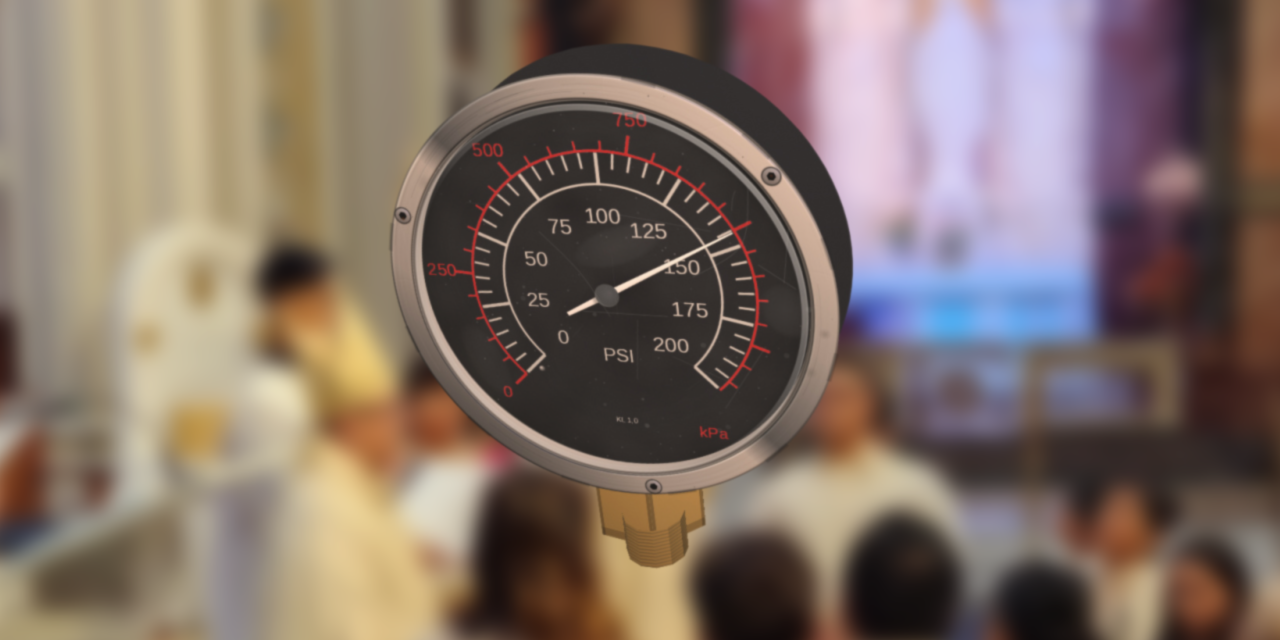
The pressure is 145 psi
